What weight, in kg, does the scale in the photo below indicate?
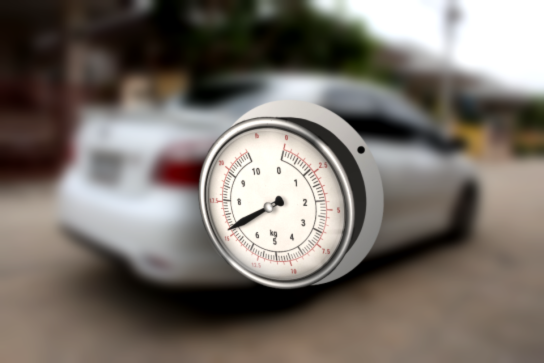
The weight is 7 kg
